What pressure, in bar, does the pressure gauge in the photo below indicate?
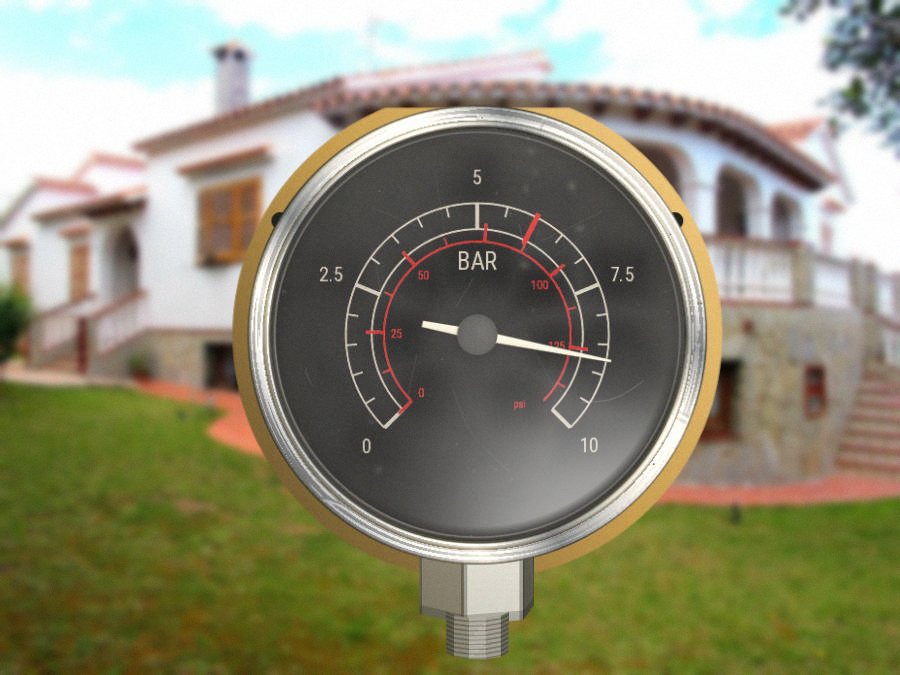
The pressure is 8.75 bar
